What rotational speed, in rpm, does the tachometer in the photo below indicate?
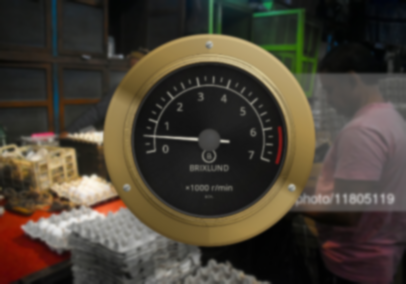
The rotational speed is 500 rpm
